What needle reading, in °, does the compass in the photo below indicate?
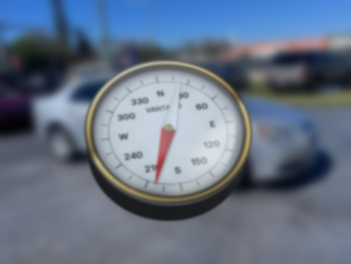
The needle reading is 202.5 °
